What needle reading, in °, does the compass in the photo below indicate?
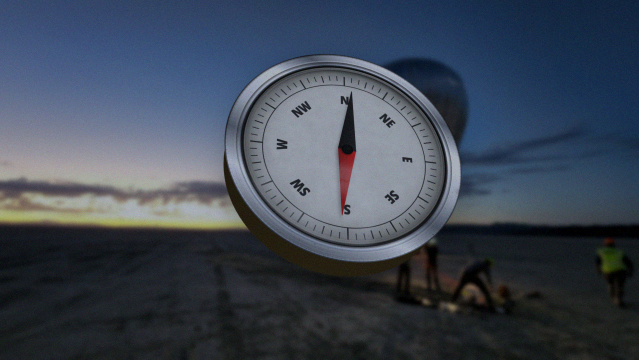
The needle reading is 185 °
